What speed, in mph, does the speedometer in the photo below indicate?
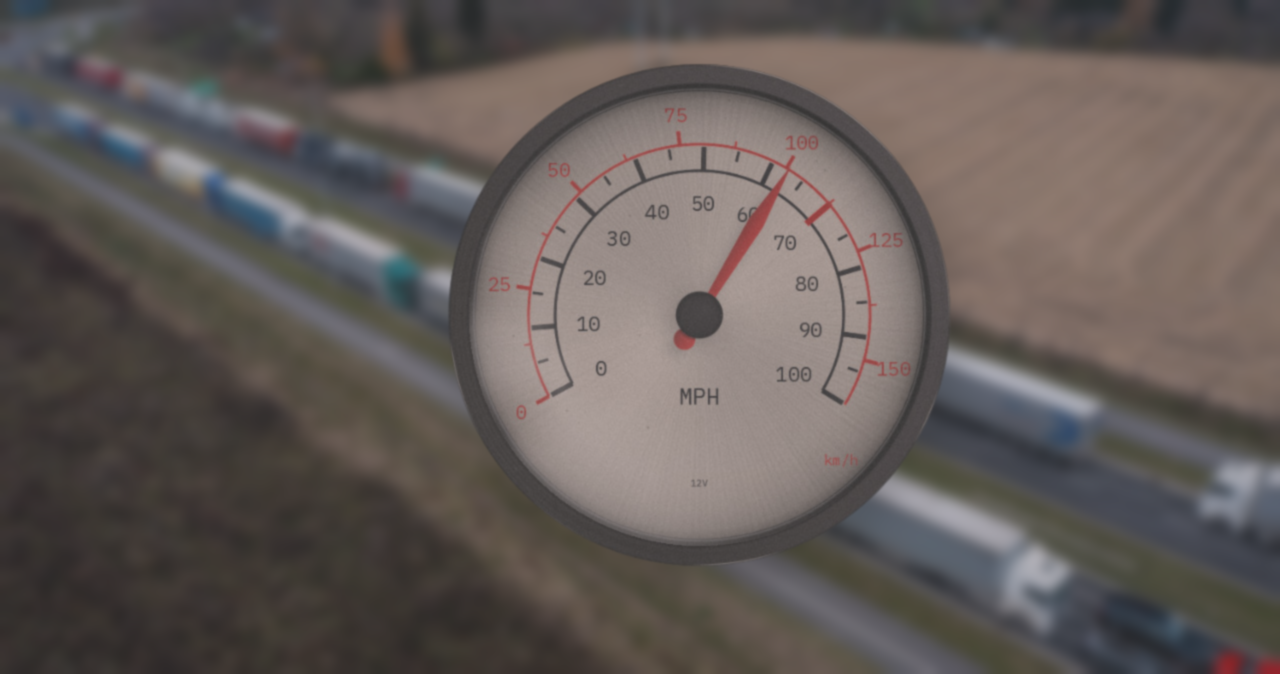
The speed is 62.5 mph
